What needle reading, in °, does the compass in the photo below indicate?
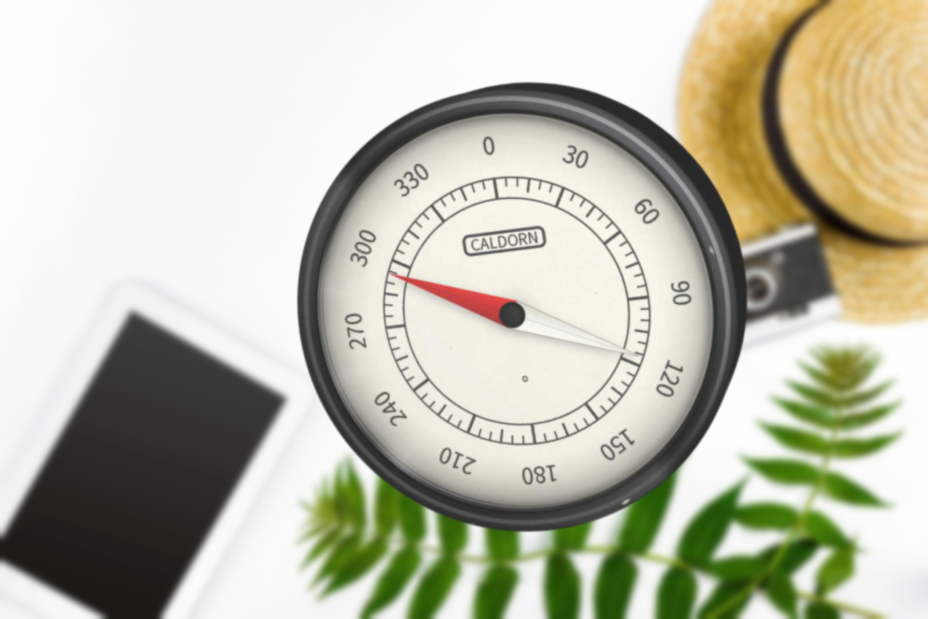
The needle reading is 295 °
